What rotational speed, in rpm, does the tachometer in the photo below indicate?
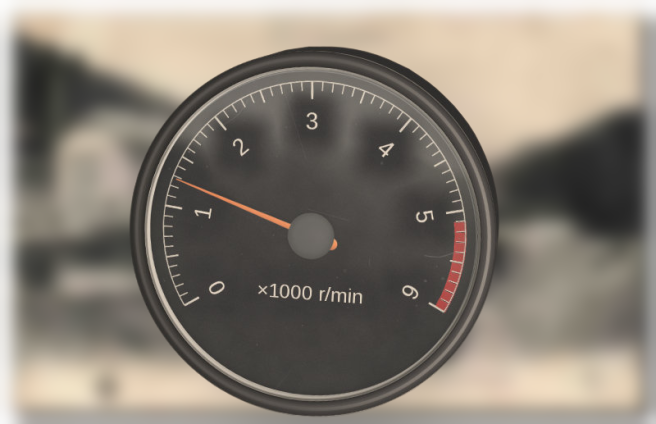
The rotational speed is 1300 rpm
